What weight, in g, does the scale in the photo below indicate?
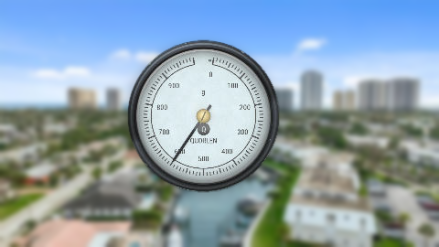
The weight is 600 g
